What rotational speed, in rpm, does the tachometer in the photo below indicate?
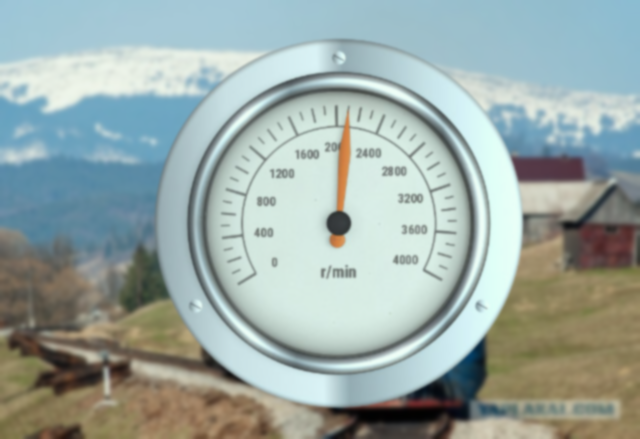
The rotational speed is 2100 rpm
